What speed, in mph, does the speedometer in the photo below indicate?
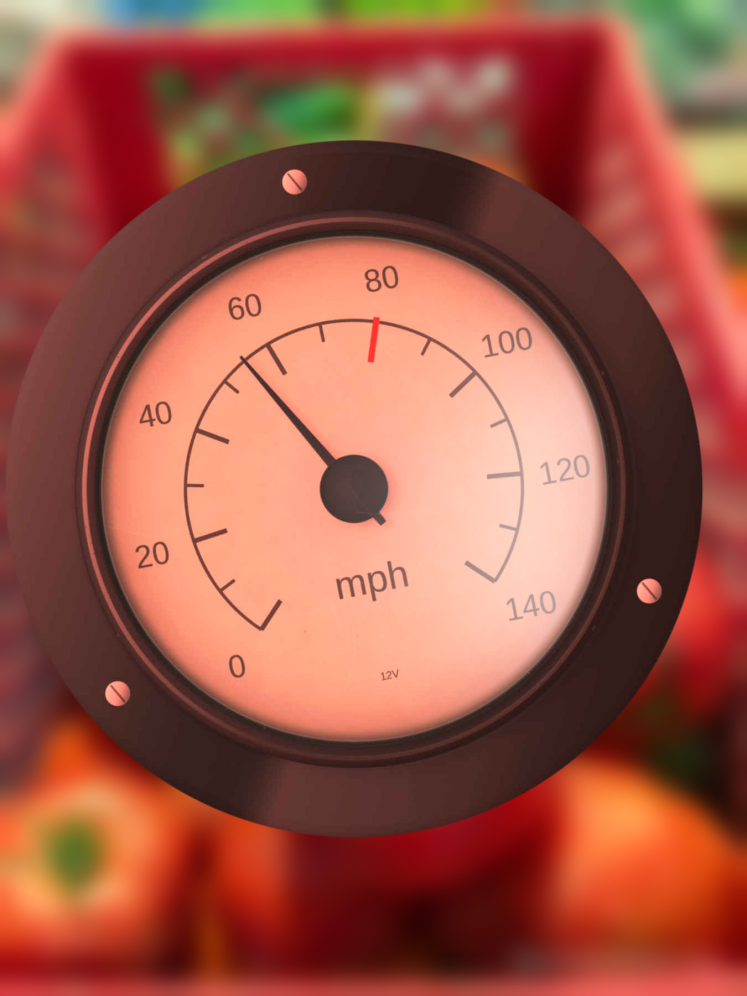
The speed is 55 mph
